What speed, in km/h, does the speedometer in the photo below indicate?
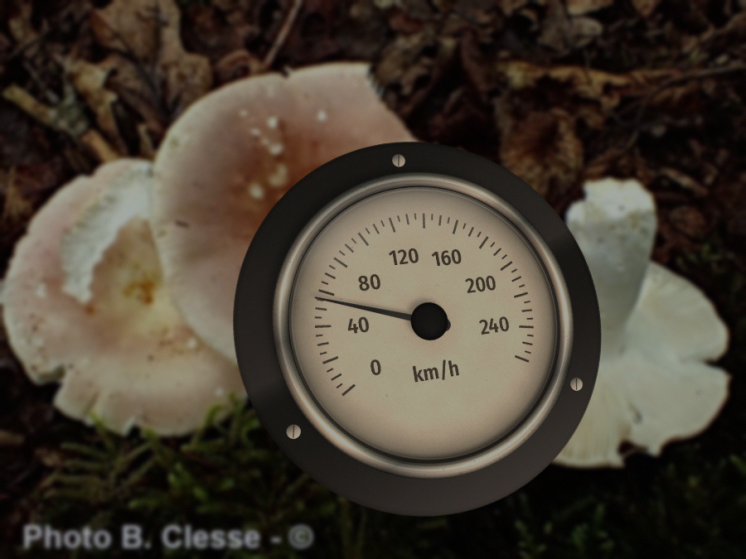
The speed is 55 km/h
